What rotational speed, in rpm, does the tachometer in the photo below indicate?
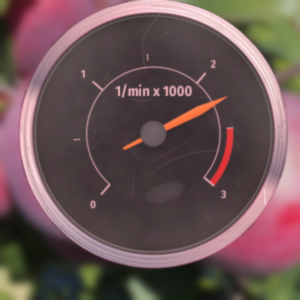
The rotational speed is 2250 rpm
